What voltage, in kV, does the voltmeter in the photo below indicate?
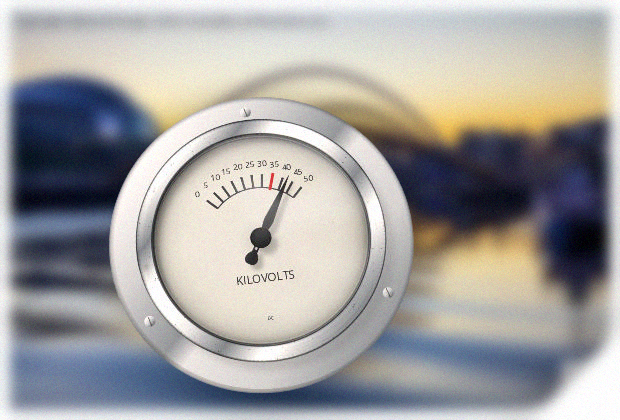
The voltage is 42.5 kV
